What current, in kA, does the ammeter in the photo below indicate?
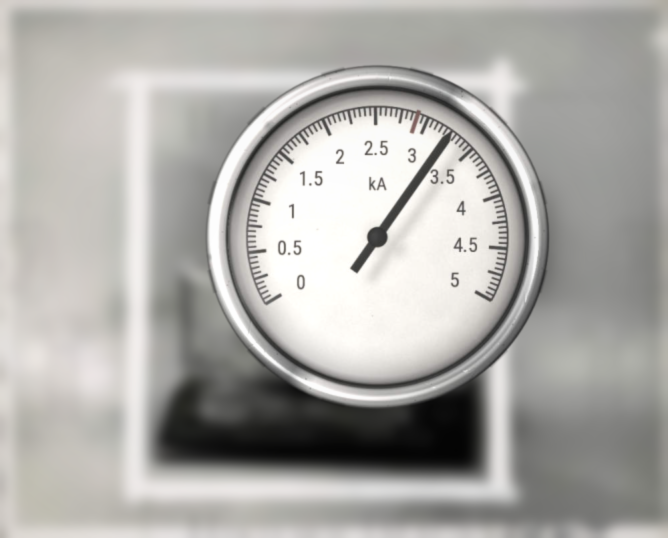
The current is 3.25 kA
